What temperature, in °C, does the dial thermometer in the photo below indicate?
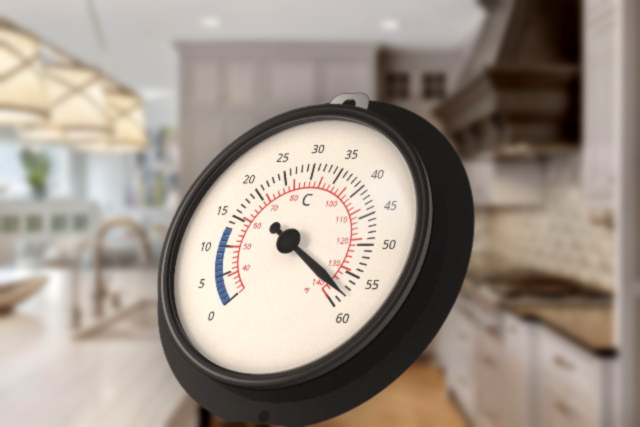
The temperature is 58 °C
